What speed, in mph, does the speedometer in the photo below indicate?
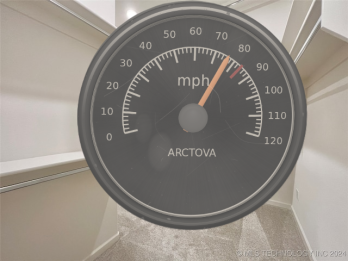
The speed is 76 mph
